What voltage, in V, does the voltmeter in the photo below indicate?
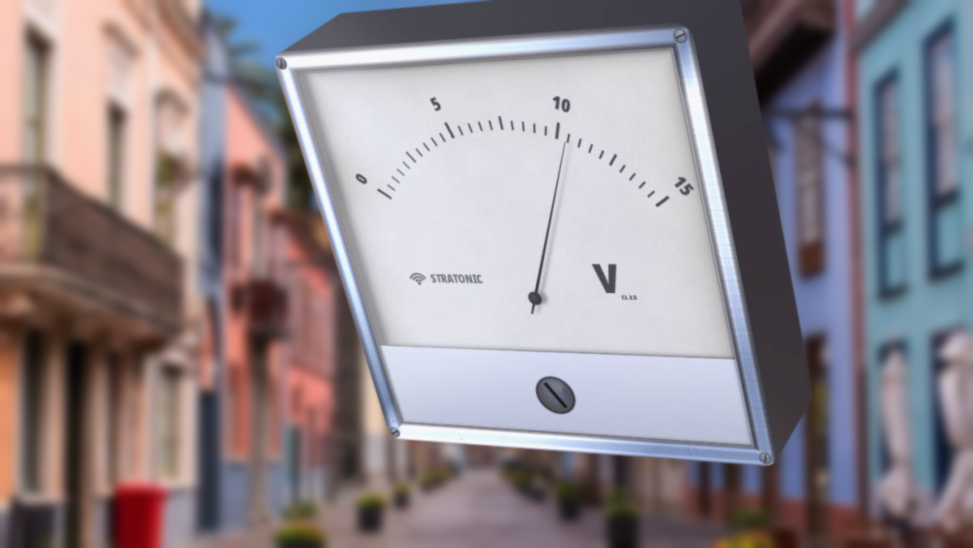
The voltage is 10.5 V
